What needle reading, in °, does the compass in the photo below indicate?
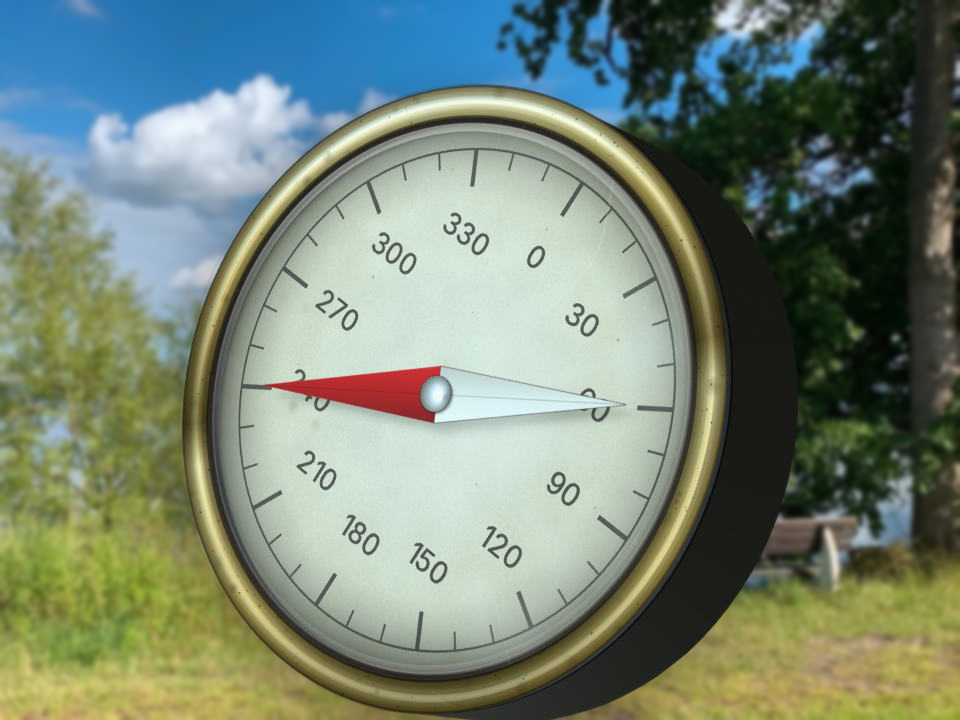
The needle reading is 240 °
